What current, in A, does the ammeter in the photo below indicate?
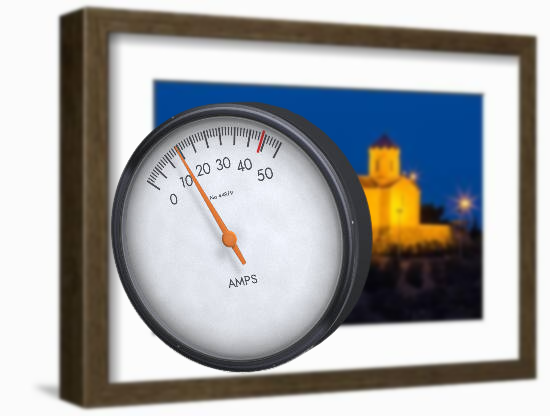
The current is 15 A
